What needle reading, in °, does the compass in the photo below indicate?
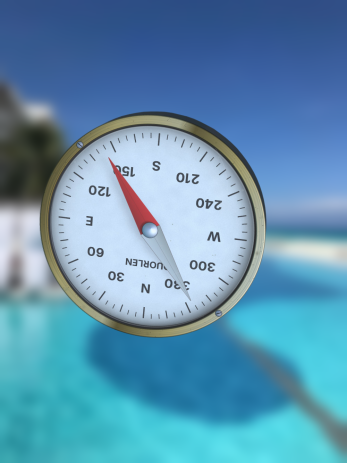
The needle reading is 145 °
